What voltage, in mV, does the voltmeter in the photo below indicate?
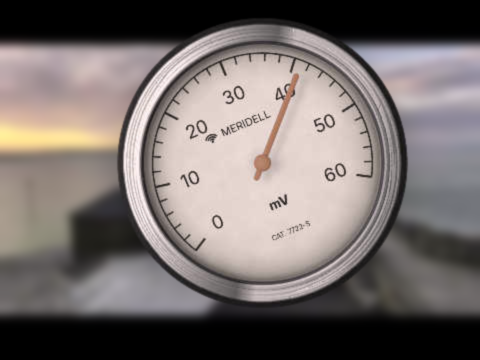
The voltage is 41 mV
